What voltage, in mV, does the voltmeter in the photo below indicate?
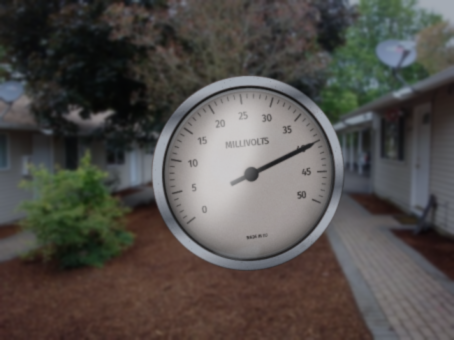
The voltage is 40 mV
